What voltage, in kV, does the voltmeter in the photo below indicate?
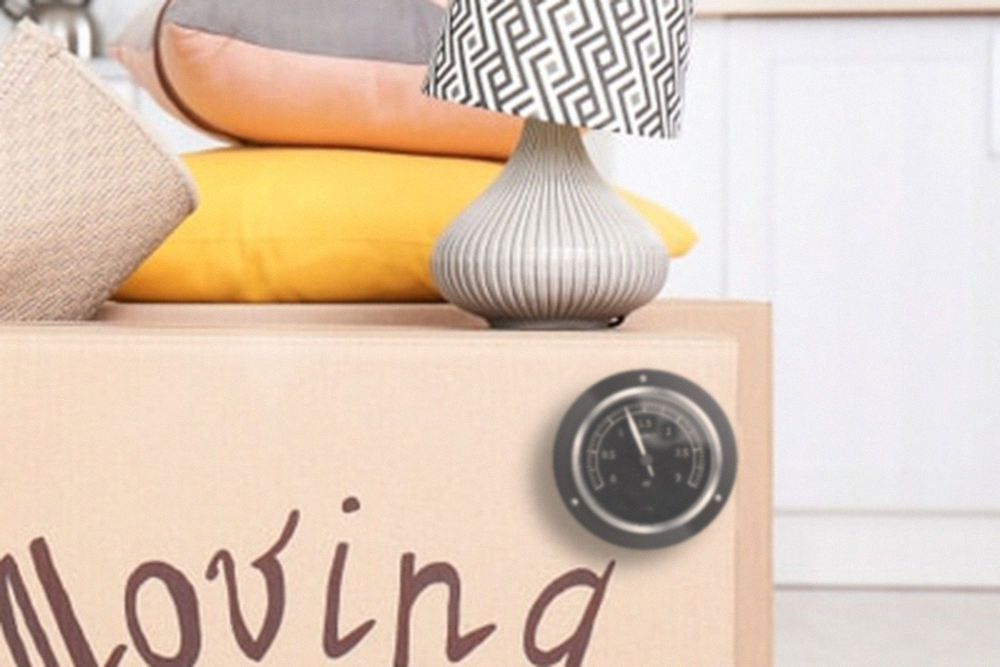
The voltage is 1.25 kV
